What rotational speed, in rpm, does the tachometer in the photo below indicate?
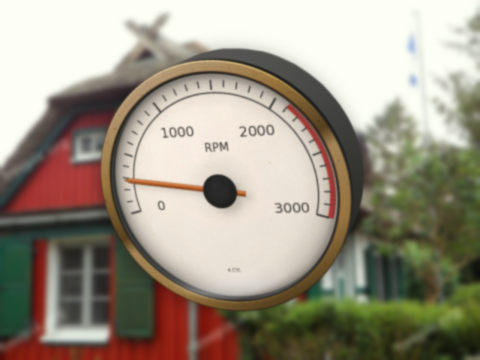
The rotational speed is 300 rpm
